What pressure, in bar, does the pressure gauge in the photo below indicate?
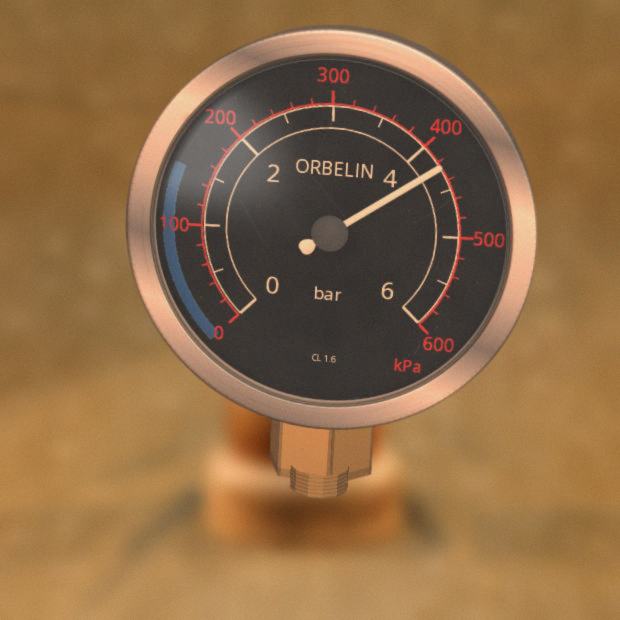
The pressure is 4.25 bar
